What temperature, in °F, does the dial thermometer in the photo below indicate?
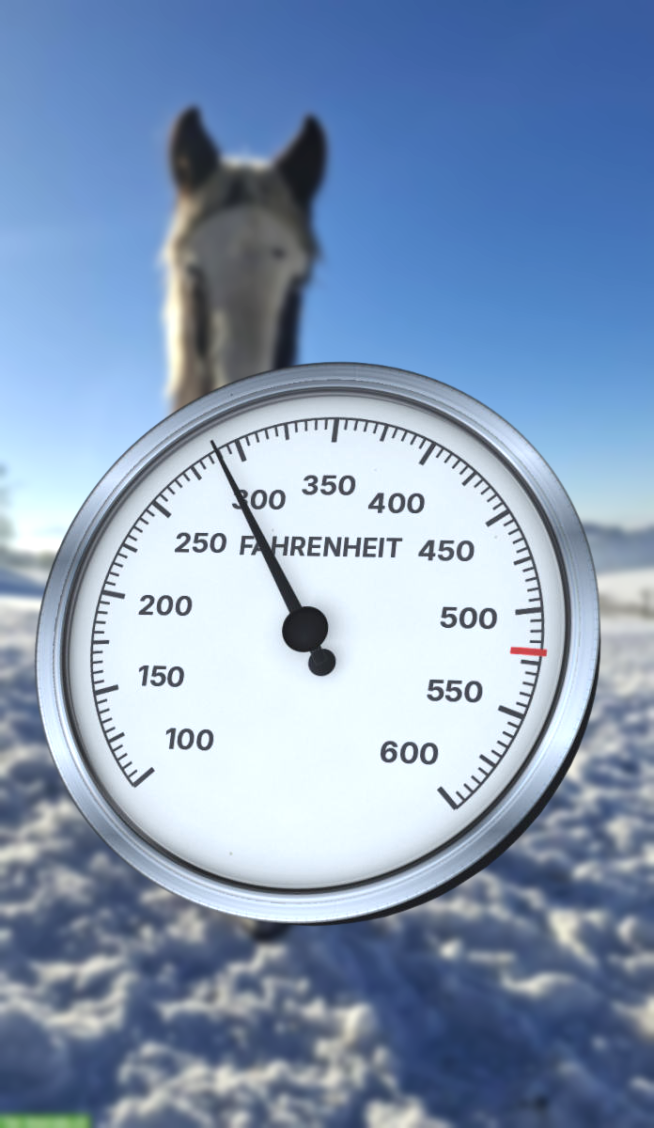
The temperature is 290 °F
